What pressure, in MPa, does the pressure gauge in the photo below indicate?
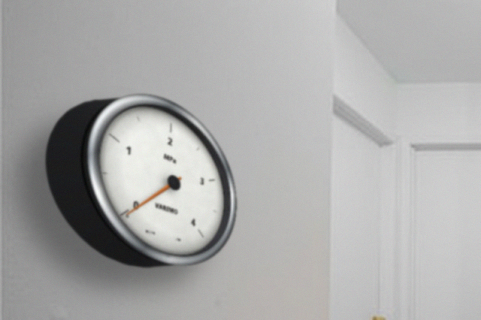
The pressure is 0 MPa
